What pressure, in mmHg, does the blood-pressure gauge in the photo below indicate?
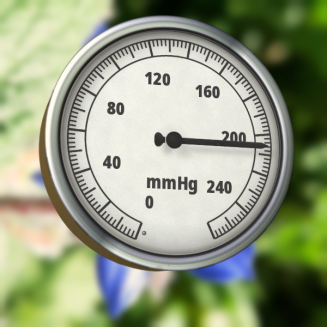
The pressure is 206 mmHg
